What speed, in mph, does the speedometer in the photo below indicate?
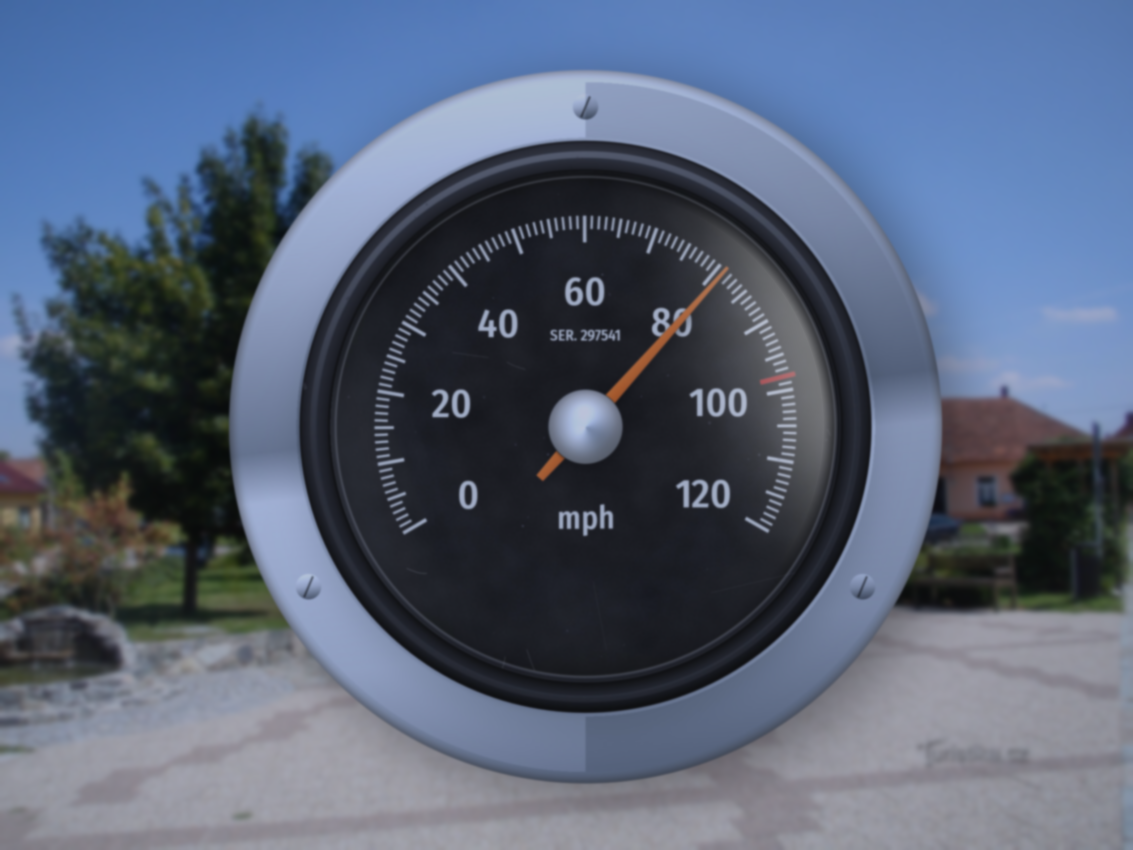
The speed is 81 mph
